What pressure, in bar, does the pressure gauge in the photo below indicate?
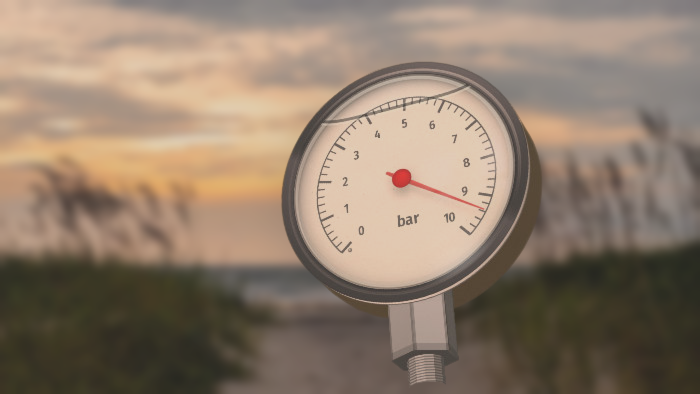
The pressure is 9.4 bar
